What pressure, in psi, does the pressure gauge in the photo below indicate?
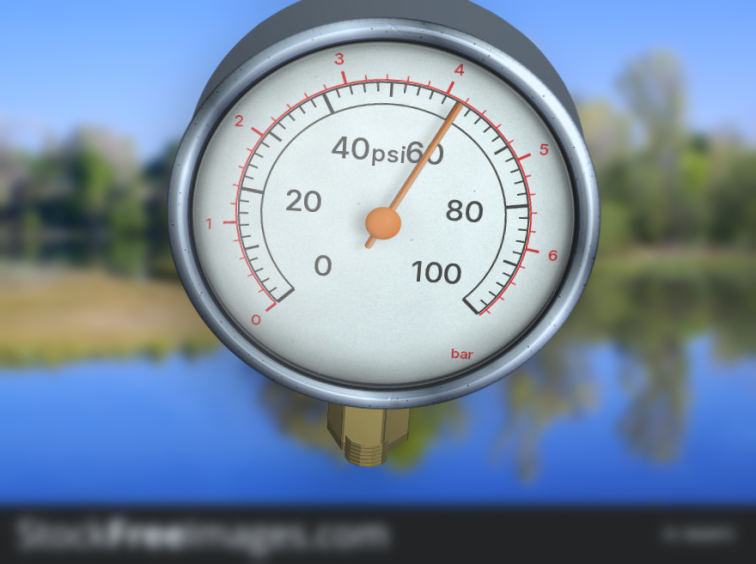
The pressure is 60 psi
